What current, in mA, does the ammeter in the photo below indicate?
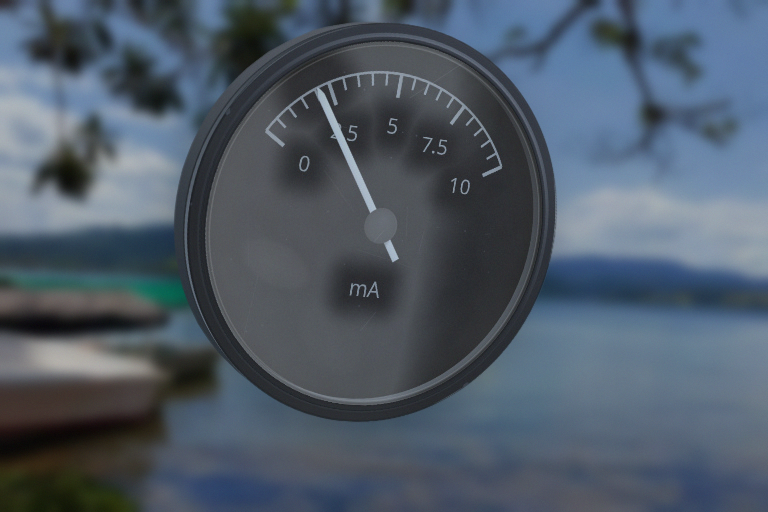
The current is 2 mA
